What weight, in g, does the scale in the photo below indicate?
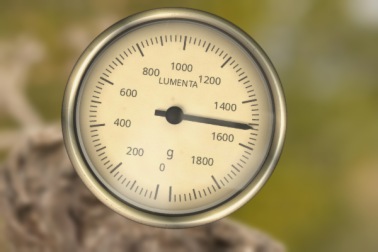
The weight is 1520 g
